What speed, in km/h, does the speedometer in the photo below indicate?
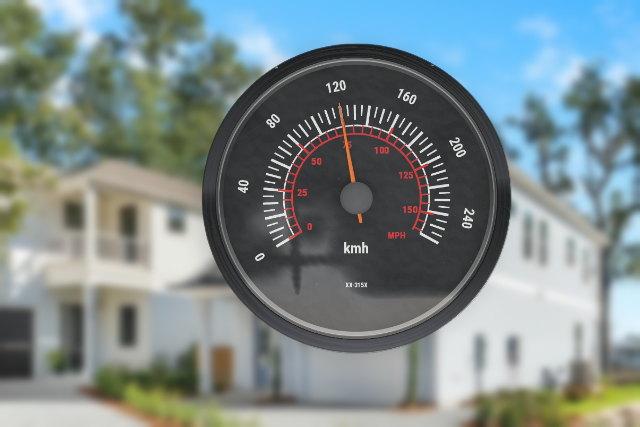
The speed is 120 km/h
